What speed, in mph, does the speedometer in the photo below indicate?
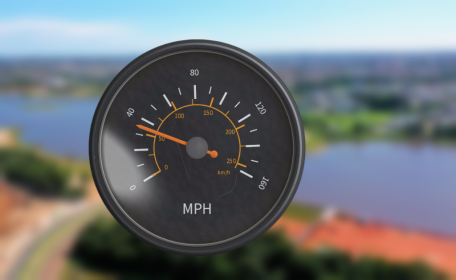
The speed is 35 mph
